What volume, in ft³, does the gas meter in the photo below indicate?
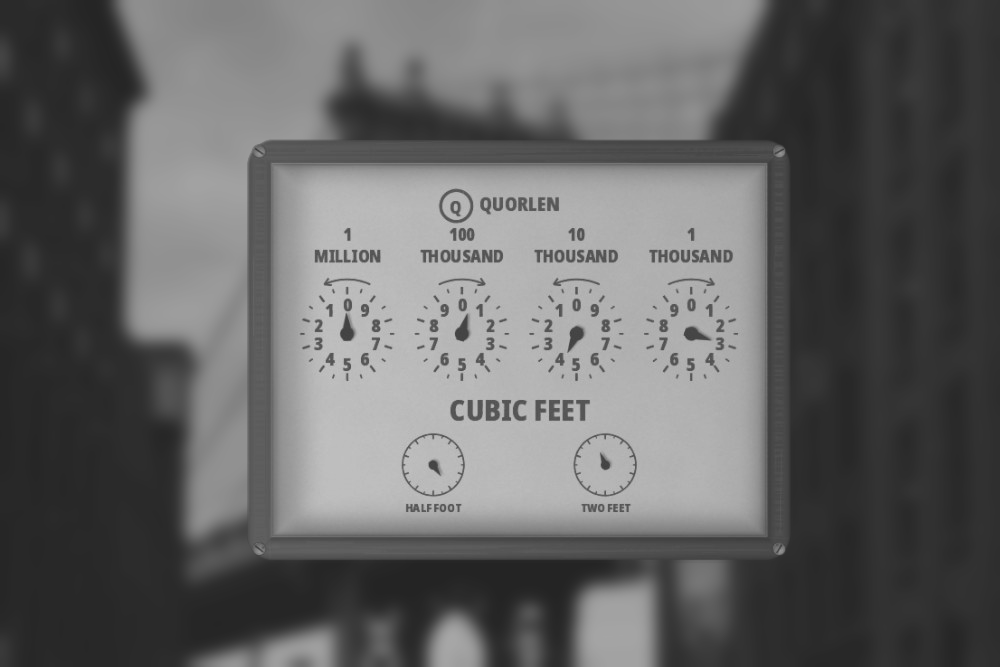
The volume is 4300 ft³
